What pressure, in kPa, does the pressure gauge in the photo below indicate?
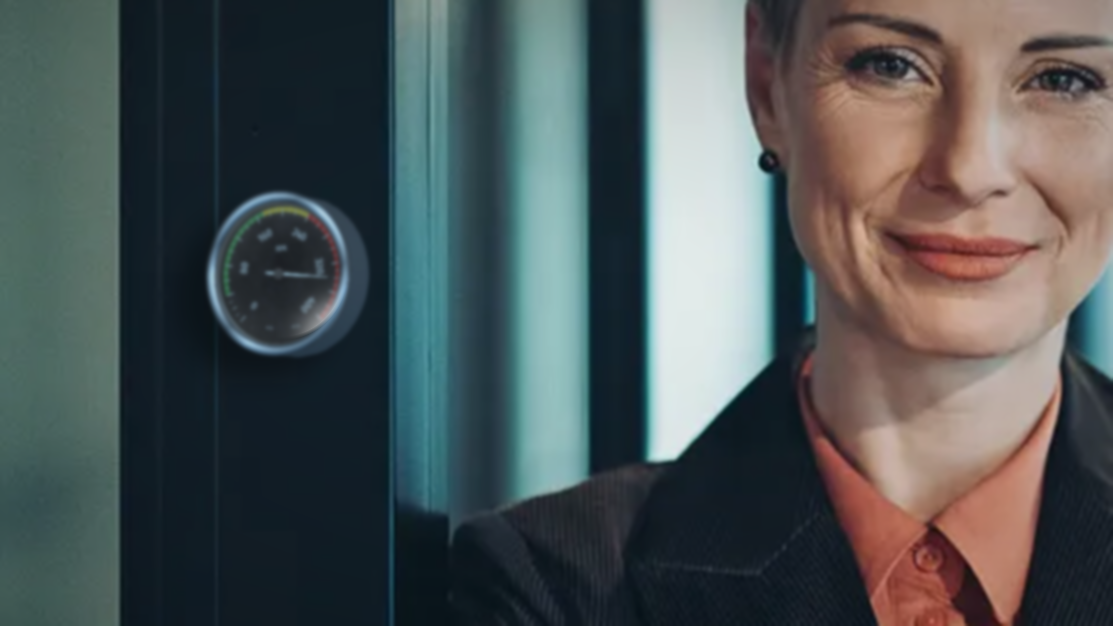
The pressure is 340 kPa
